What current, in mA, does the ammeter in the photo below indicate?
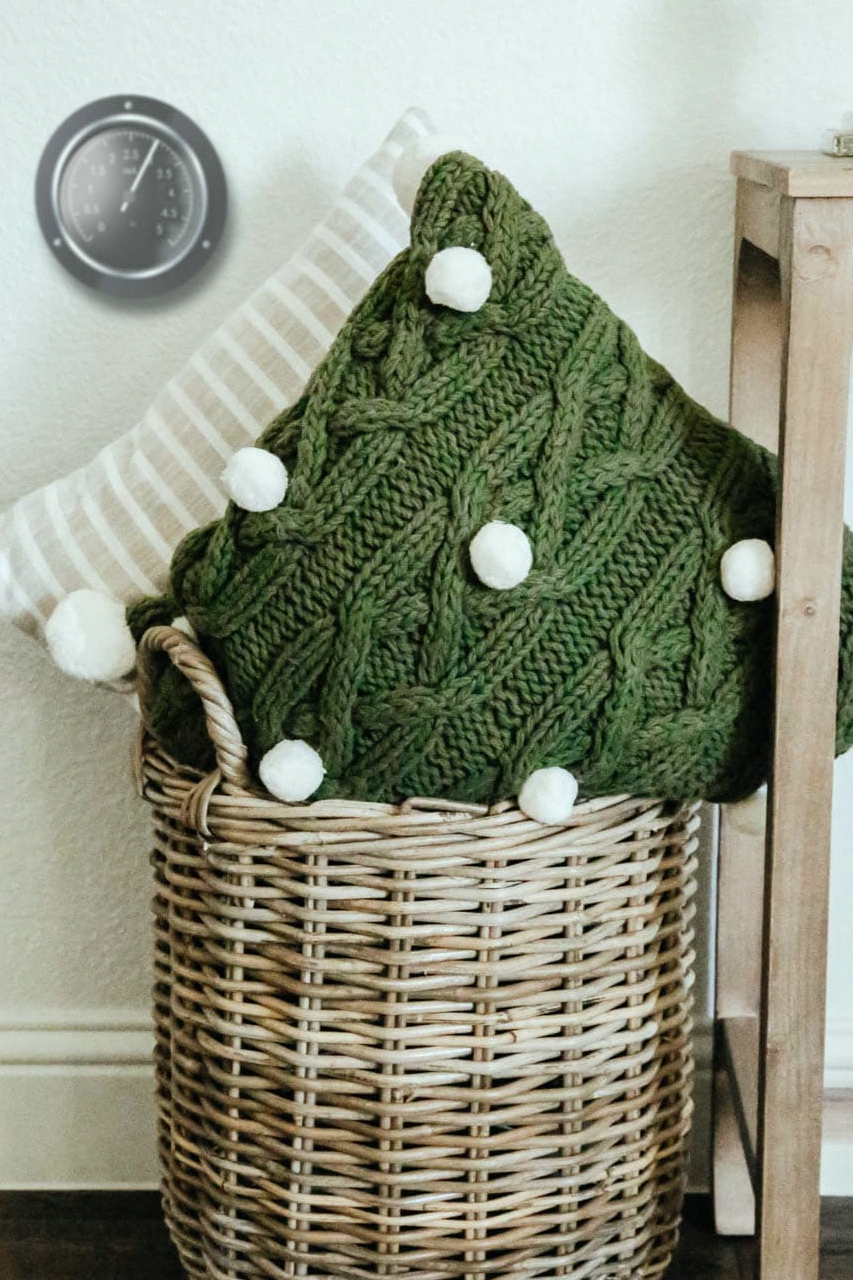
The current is 3 mA
